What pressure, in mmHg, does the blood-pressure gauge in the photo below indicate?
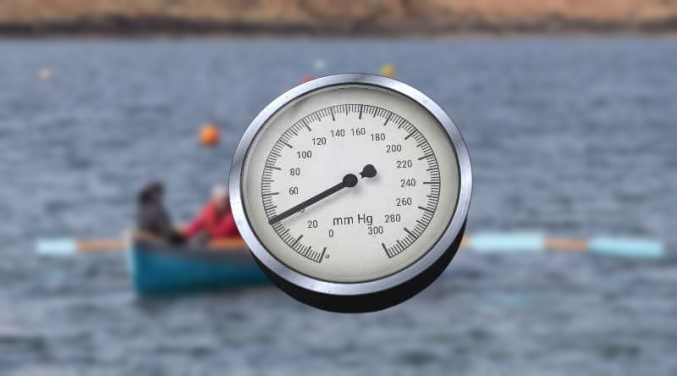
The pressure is 40 mmHg
